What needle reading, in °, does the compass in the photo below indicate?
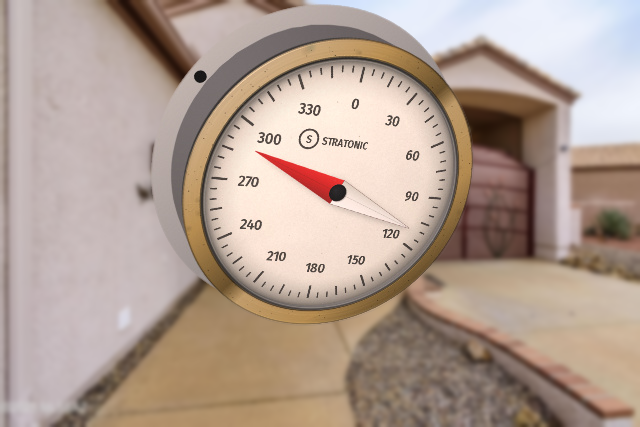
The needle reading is 290 °
